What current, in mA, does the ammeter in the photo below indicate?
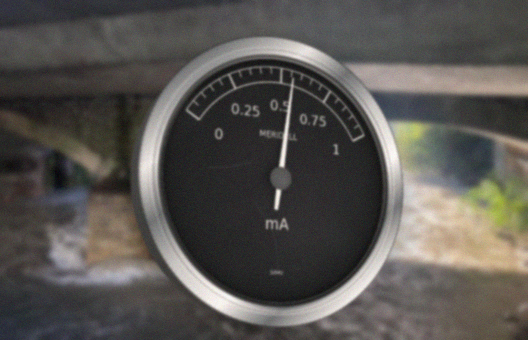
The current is 0.55 mA
